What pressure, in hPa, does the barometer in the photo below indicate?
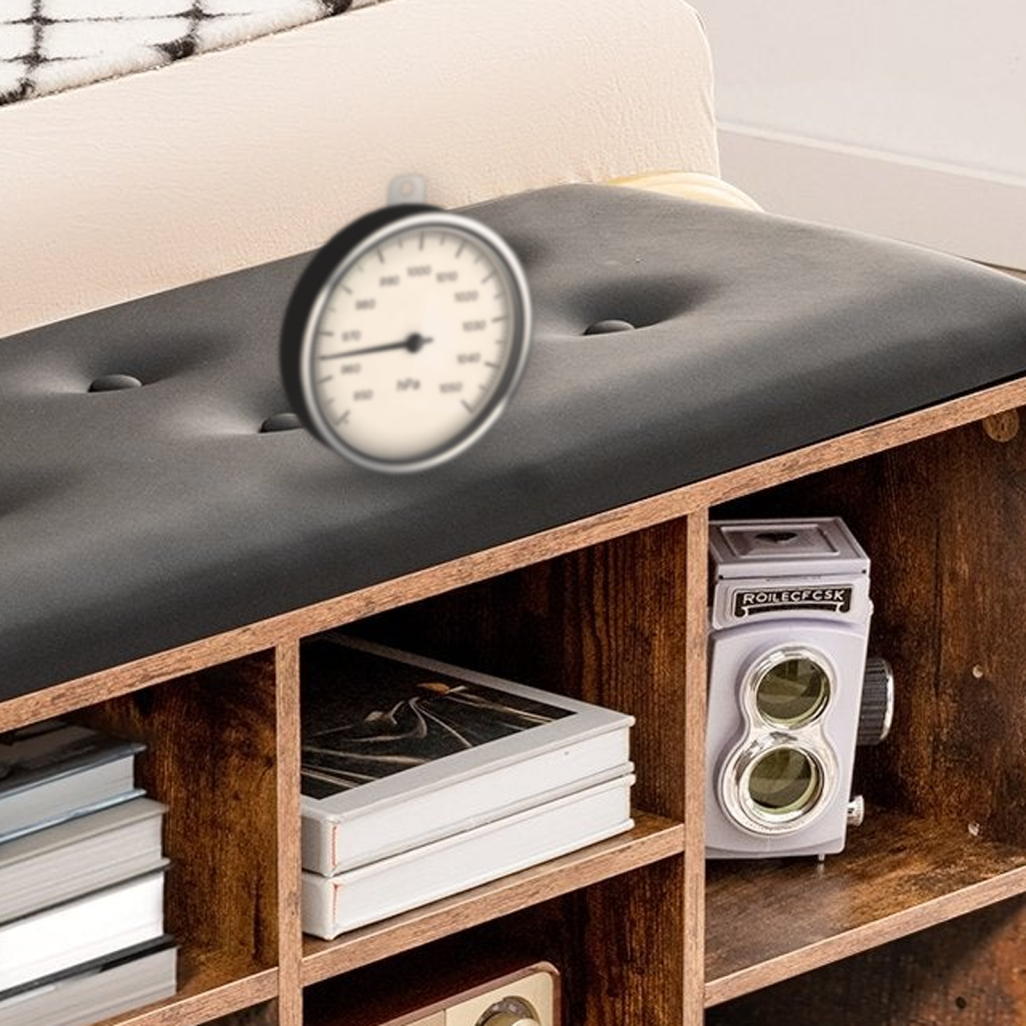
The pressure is 965 hPa
